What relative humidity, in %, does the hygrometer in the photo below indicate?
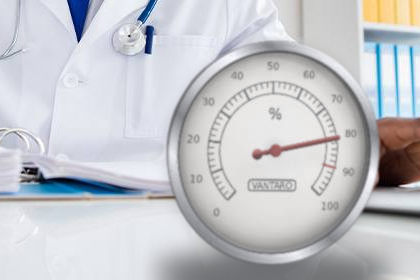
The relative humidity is 80 %
